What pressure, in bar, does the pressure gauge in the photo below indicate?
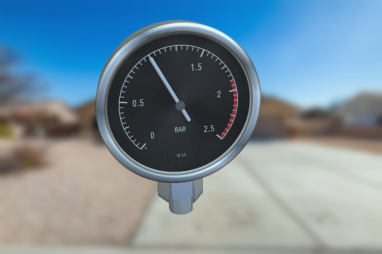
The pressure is 1 bar
